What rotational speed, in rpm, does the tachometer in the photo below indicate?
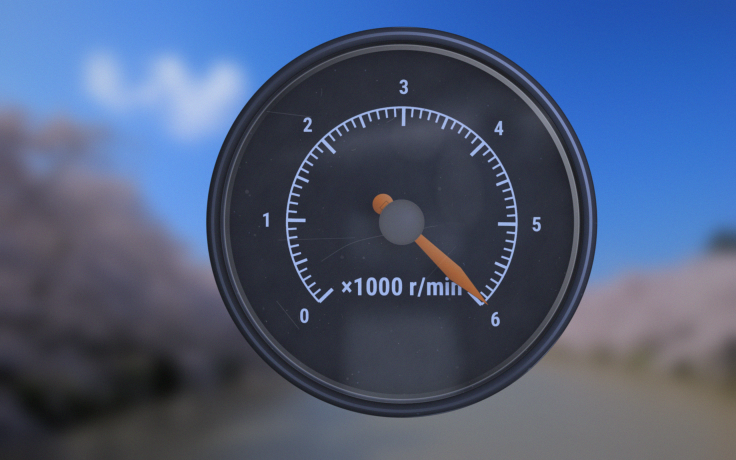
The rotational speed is 5950 rpm
